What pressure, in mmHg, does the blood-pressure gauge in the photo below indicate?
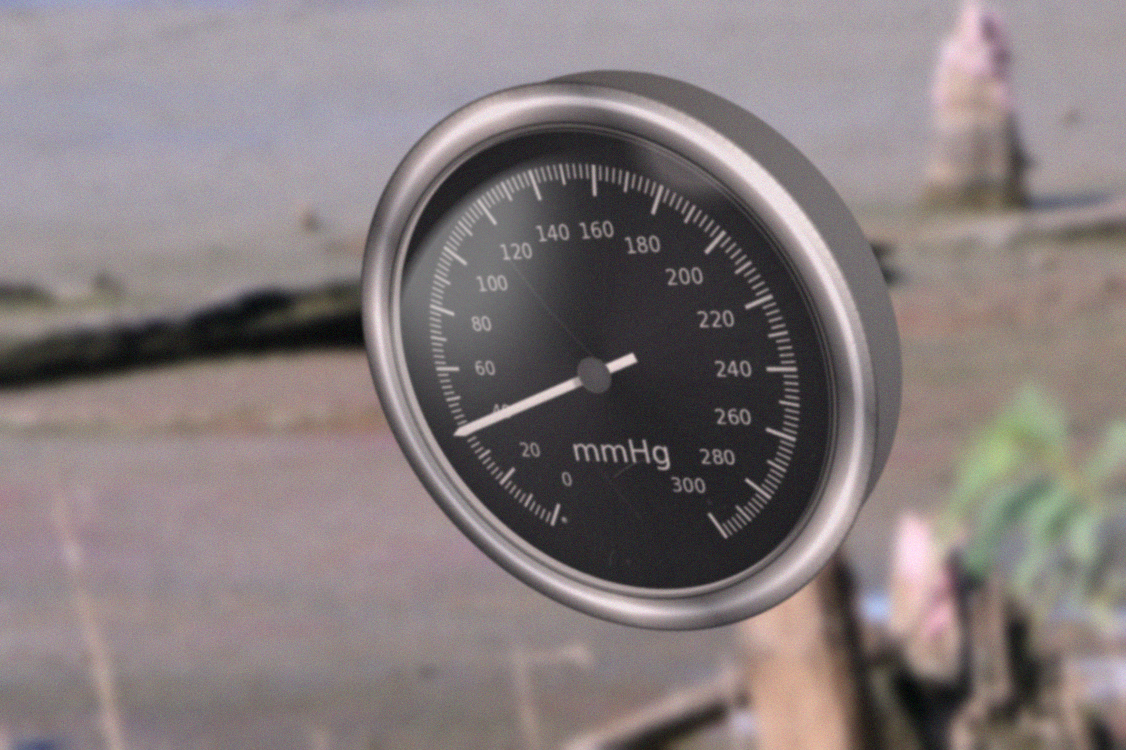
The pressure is 40 mmHg
